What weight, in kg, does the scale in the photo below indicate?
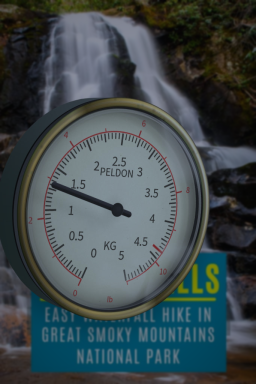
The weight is 1.3 kg
